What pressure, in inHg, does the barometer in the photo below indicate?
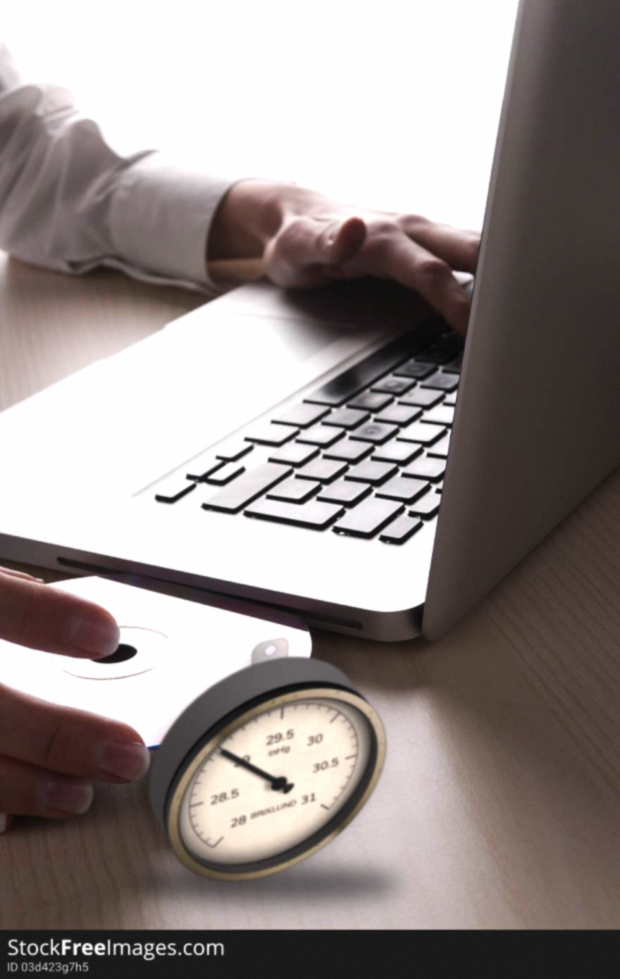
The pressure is 29 inHg
